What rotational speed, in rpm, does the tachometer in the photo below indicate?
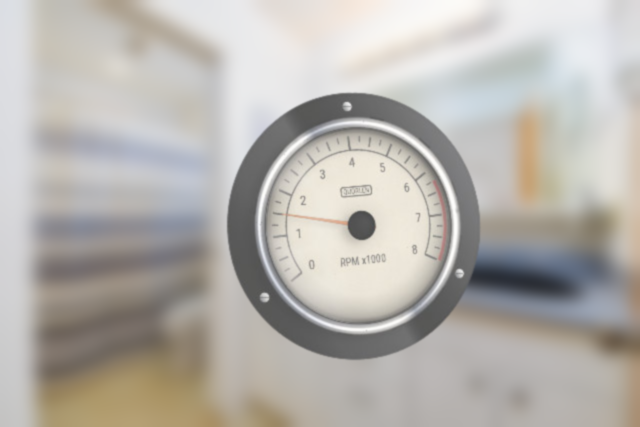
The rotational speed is 1500 rpm
